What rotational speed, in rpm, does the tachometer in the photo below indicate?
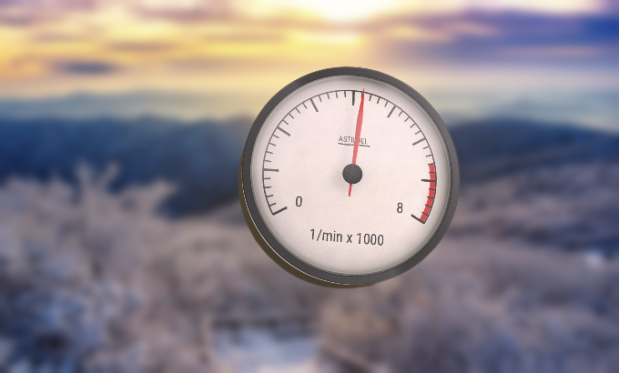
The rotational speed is 4200 rpm
